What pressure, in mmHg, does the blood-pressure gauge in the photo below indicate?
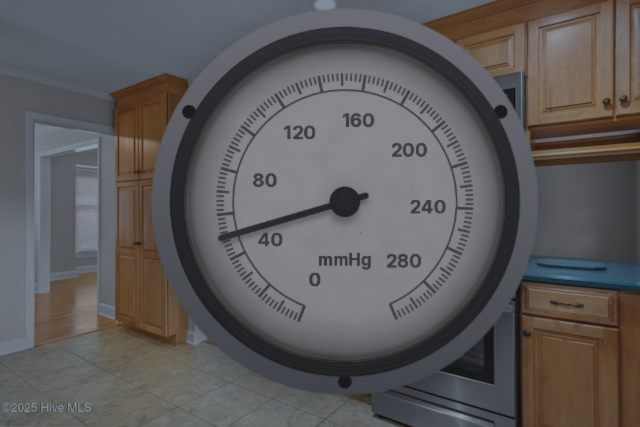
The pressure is 50 mmHg
